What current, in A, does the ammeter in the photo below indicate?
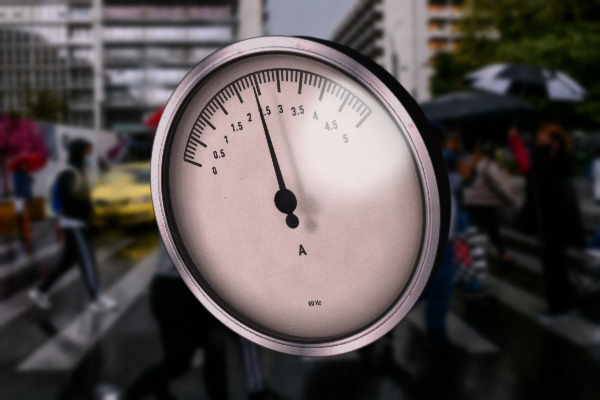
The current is 2.5 A
